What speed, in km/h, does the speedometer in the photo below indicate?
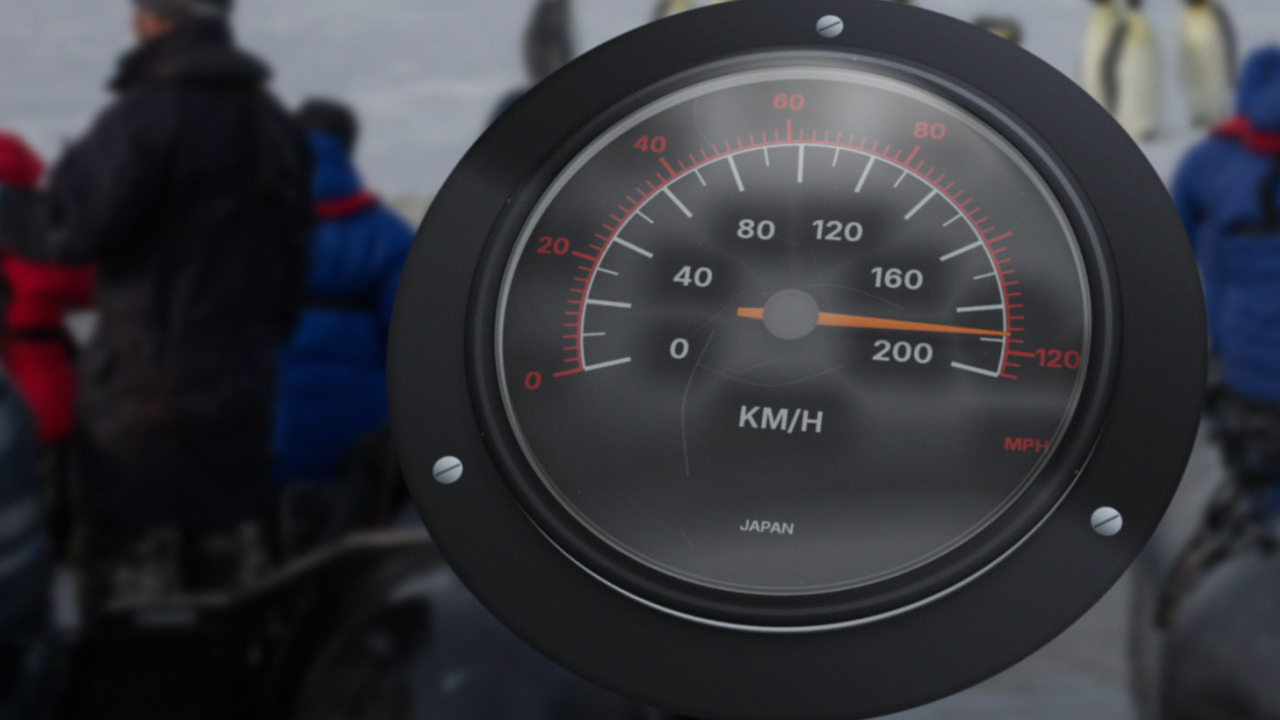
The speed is 190 km/h
